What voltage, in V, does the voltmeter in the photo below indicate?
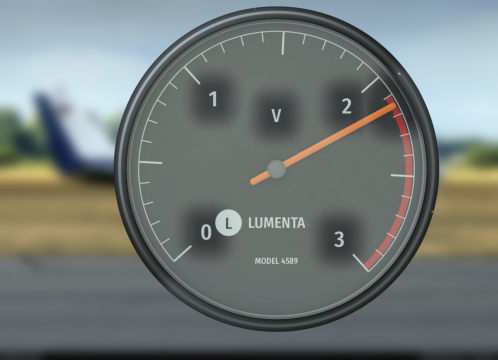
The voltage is 2.15 V
